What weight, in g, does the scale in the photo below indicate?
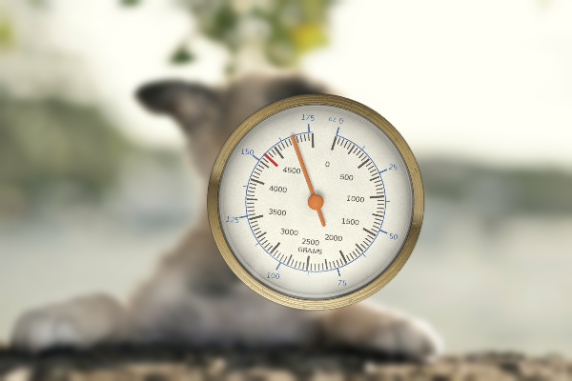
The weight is 4750 g
